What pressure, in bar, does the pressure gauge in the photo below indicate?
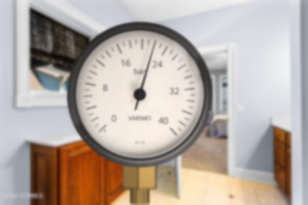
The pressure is 22 bar
